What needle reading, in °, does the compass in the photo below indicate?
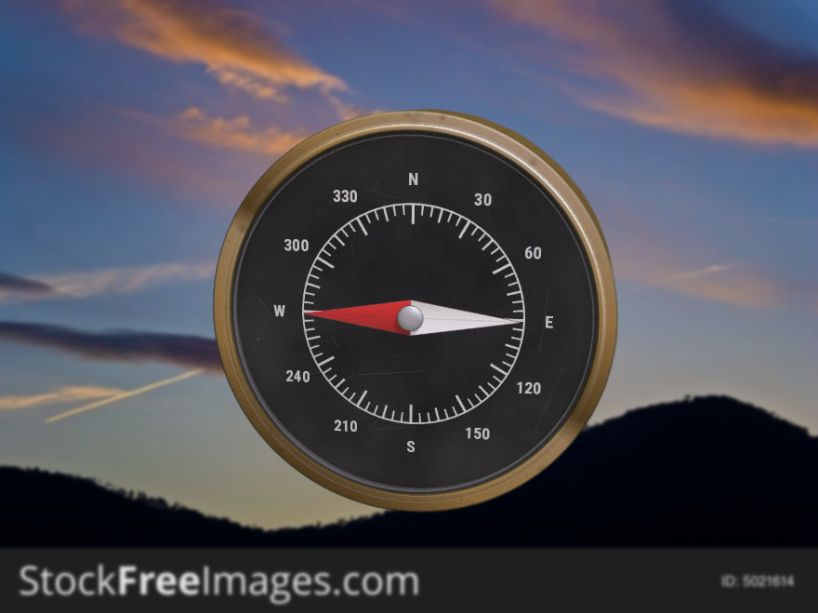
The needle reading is 270 °
